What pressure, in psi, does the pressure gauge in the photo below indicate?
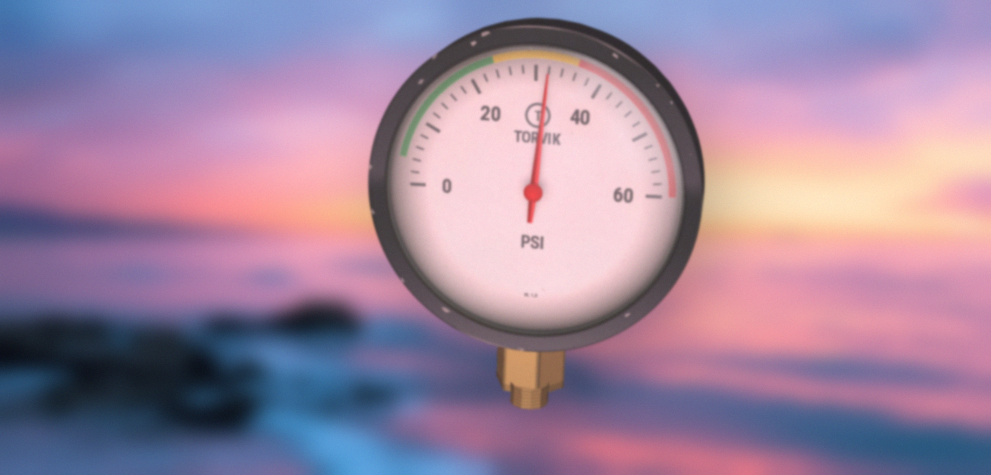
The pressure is 32 psi
